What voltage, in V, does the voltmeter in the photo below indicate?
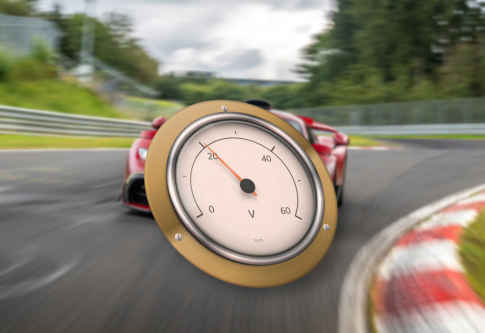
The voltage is 20 V
